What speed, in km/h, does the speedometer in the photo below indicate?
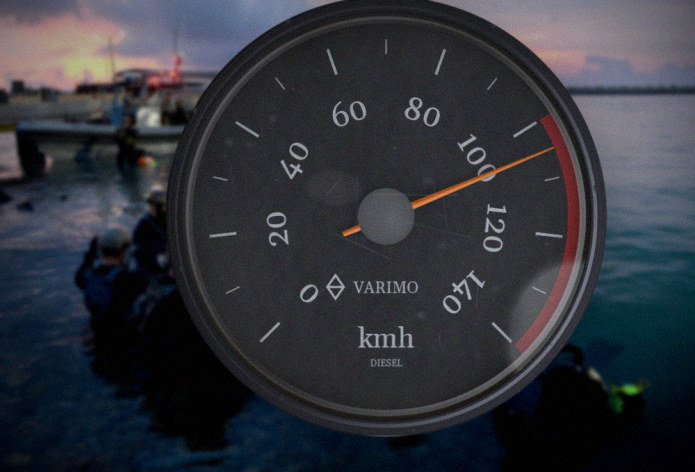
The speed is 105 km/h
